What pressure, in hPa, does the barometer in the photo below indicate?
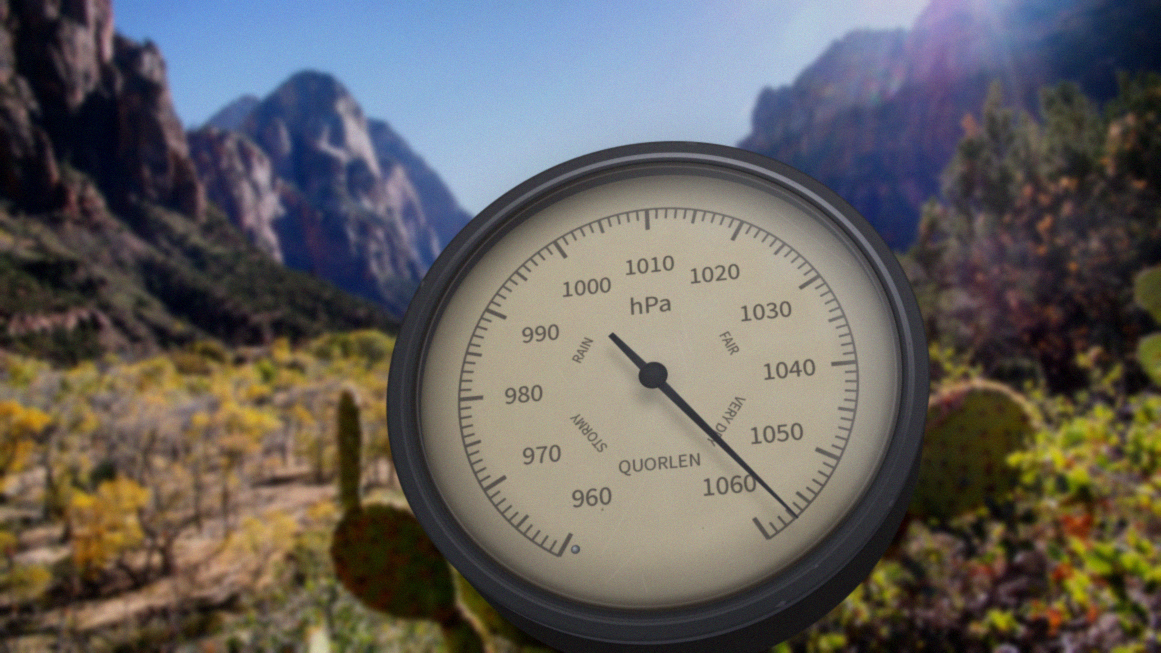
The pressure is 1057 hPa
